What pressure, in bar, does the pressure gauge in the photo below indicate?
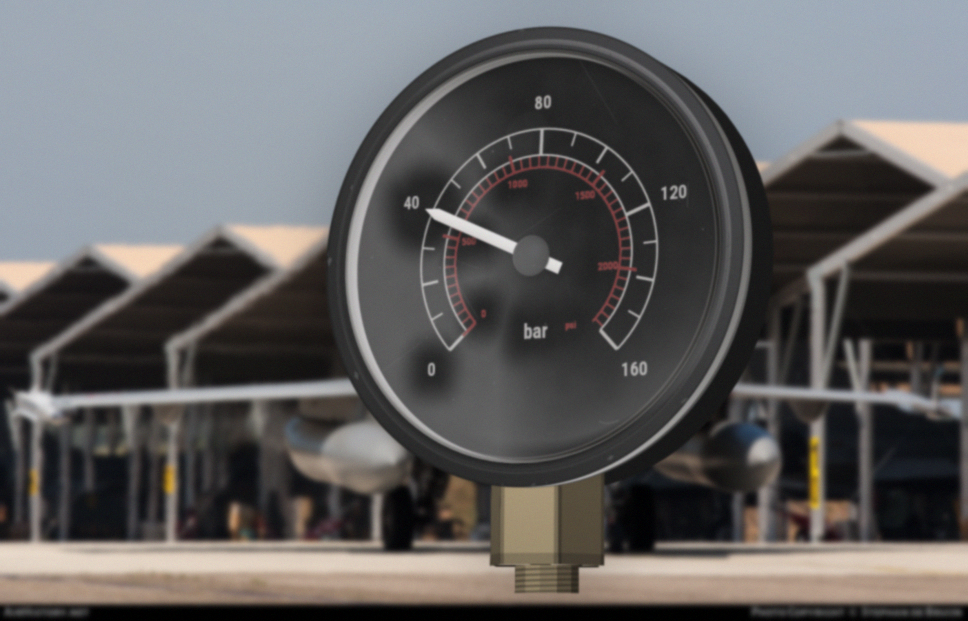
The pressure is 40 bar
